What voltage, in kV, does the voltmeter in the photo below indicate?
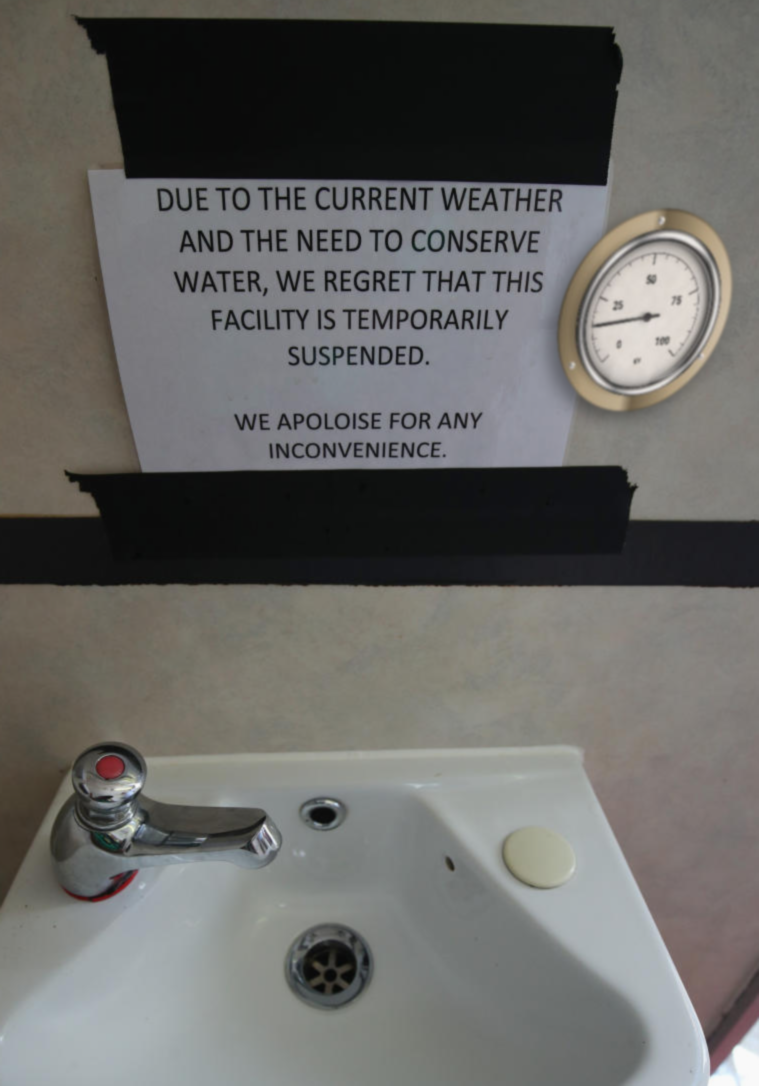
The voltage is 15 kV
